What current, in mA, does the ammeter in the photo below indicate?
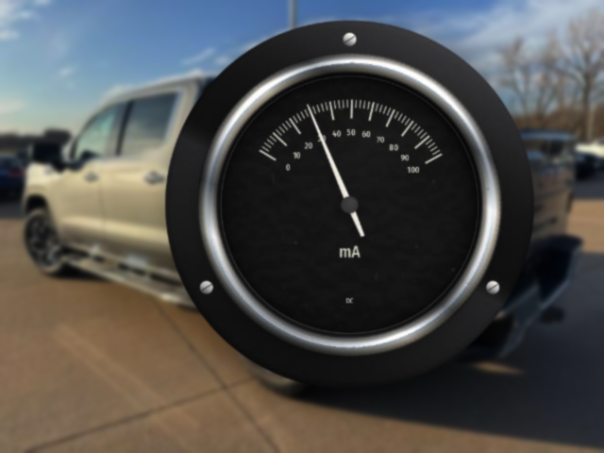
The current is 30 mA
